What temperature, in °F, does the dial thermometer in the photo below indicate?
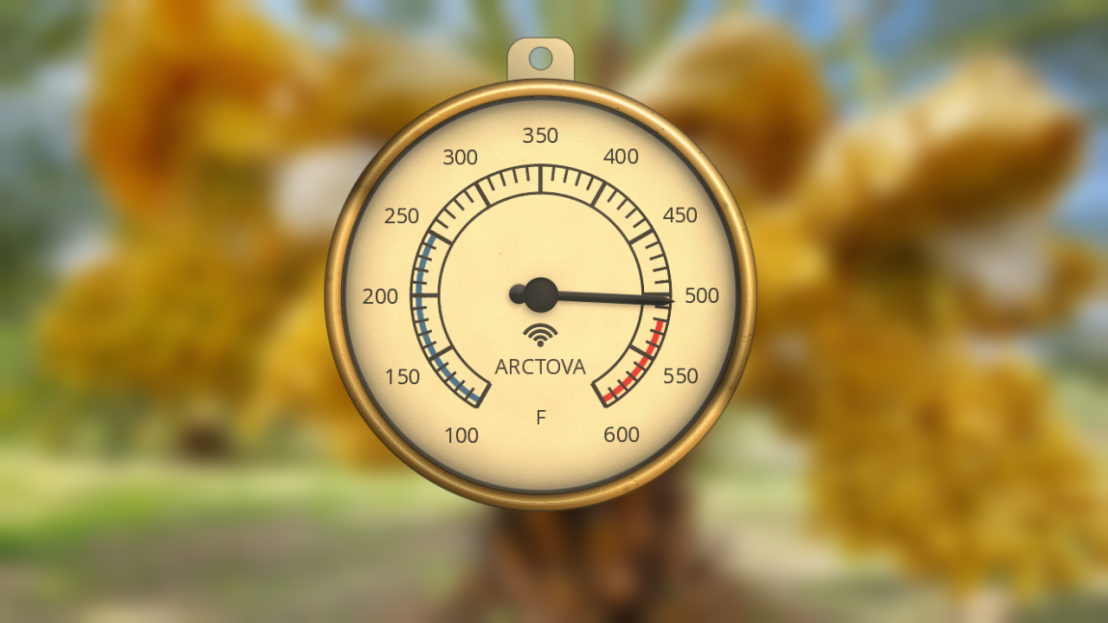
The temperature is 505 °F
